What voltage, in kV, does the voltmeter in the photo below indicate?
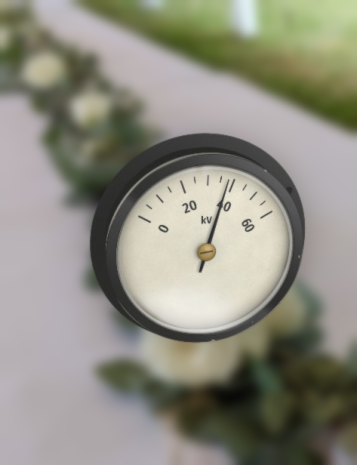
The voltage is 37.5 kV
